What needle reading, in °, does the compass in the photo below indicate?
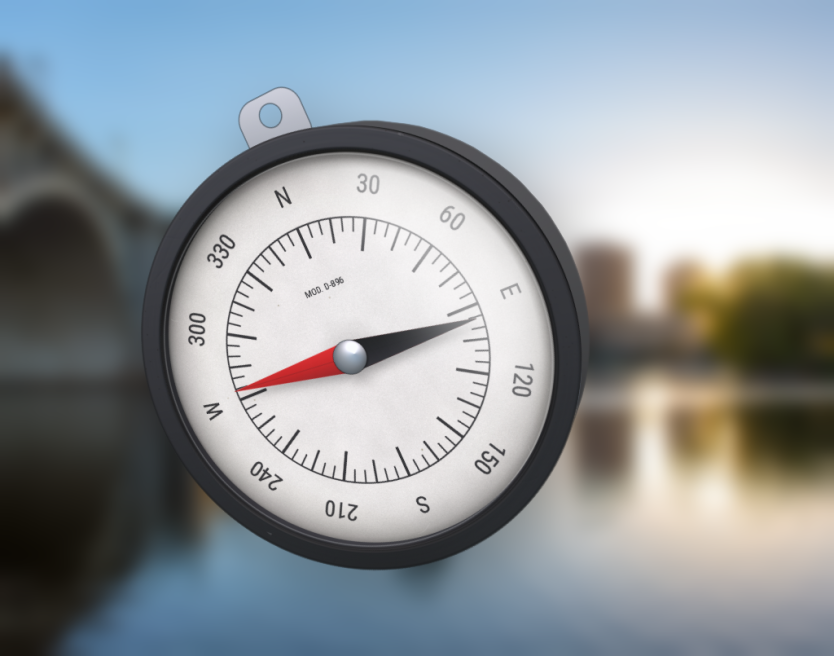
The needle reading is 275 °
